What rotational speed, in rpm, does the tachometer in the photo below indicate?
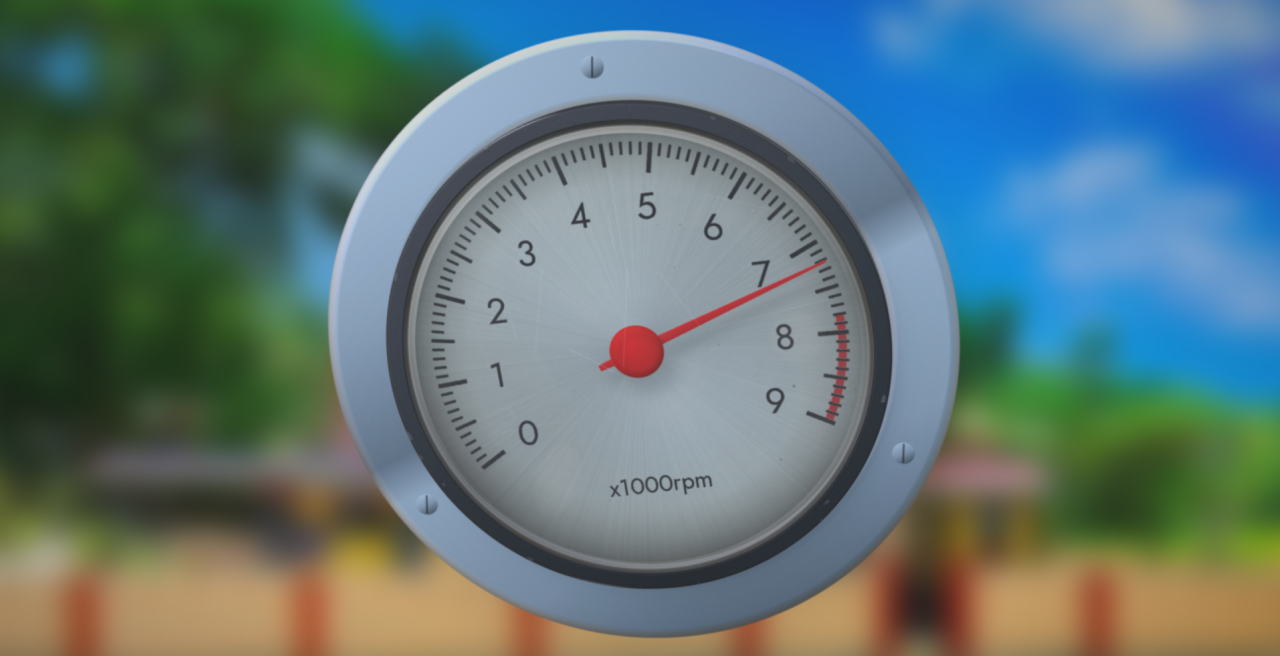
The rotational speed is 7200 rpm
